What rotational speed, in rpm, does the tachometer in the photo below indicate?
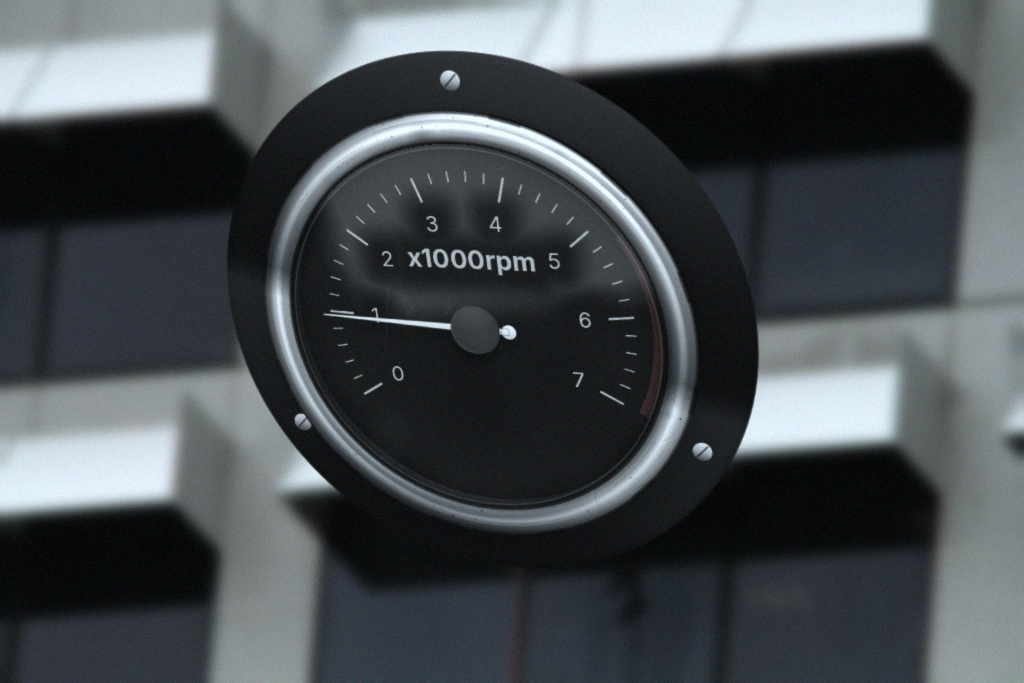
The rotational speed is 1000 rpm
